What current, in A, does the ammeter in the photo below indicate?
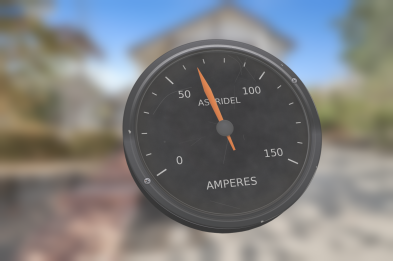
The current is 65 A
